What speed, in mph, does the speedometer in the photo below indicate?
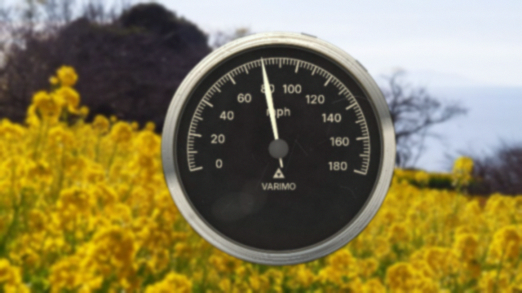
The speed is 80 mph
